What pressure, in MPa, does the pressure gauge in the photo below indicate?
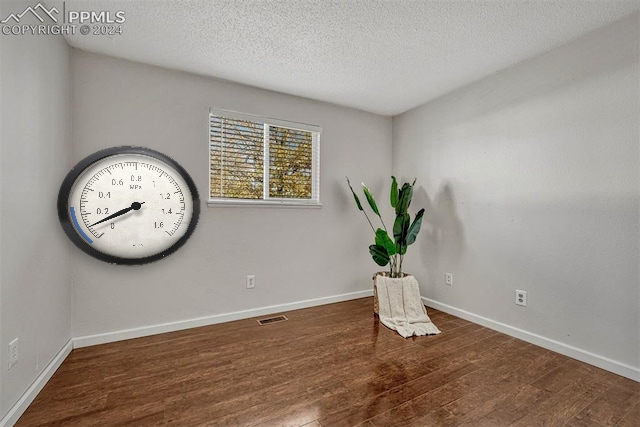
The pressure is 0.1 MPa
